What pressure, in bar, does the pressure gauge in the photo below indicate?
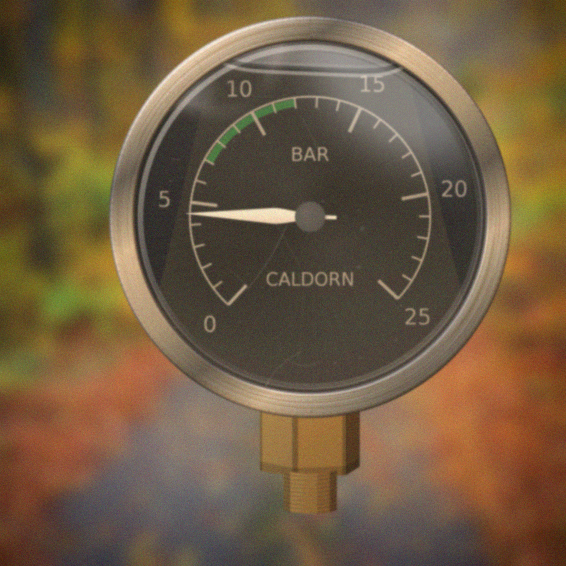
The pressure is 4.5 bar
